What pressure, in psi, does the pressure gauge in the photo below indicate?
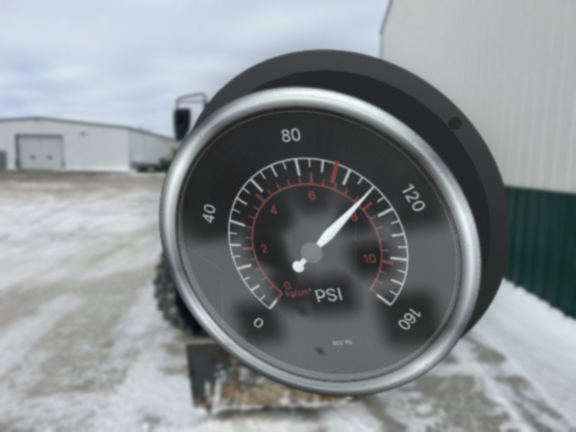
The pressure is 110 psi
